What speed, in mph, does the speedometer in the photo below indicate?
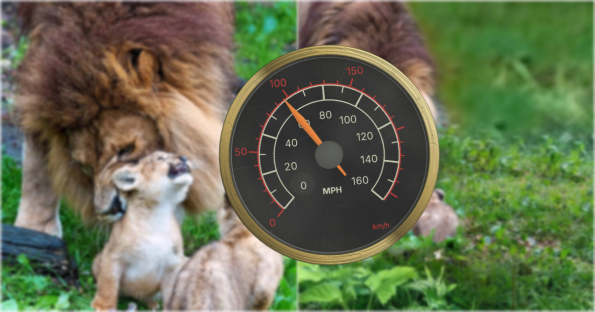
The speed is 60 mph
